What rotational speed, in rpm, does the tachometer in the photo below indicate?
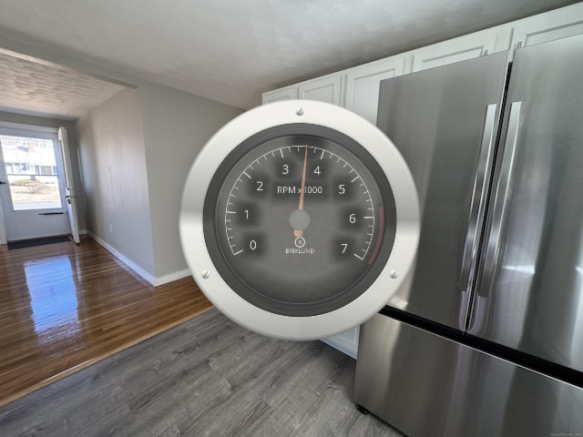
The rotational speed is 3600 rpm
